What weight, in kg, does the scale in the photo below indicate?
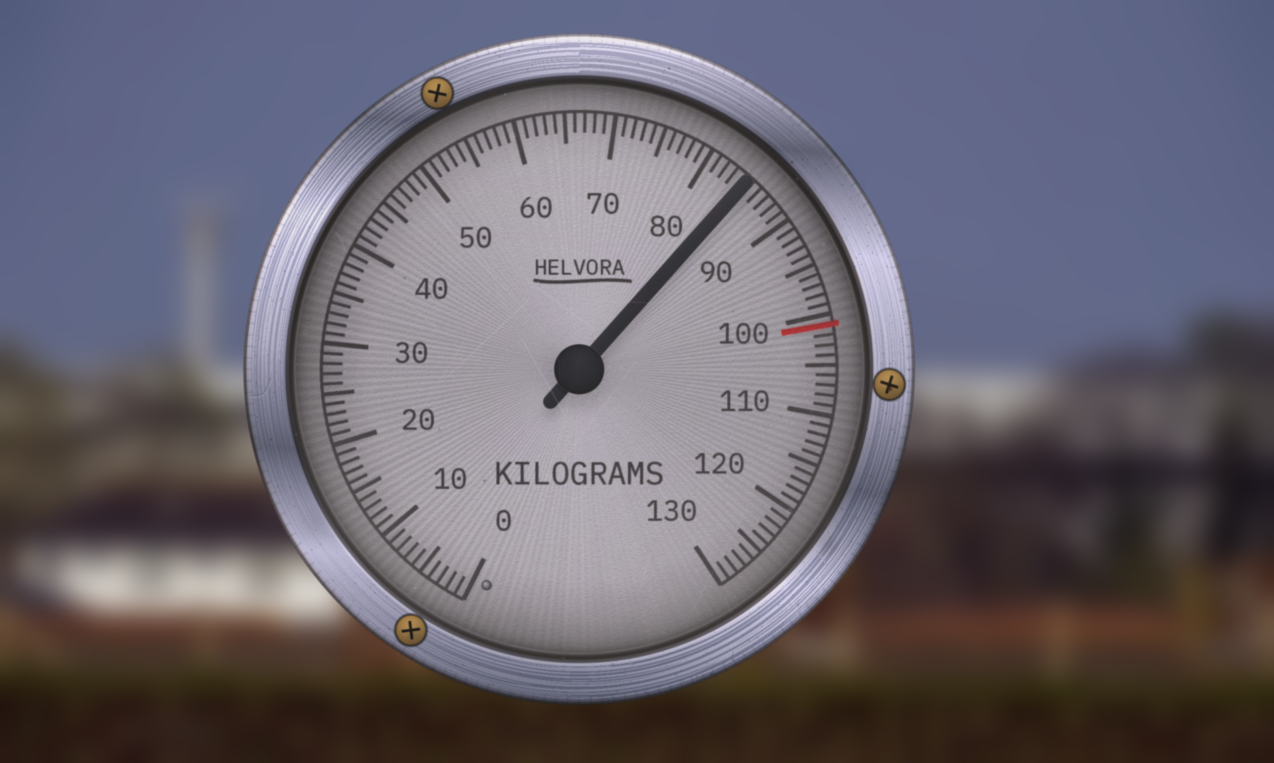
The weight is 84.5 kg
